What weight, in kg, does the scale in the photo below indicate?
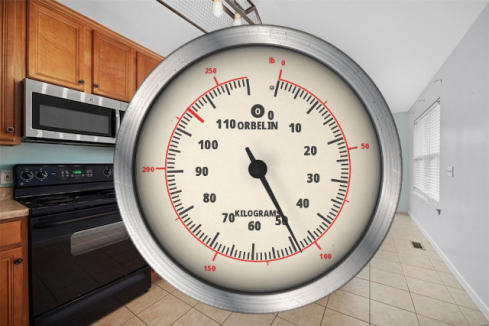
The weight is 49 kg
